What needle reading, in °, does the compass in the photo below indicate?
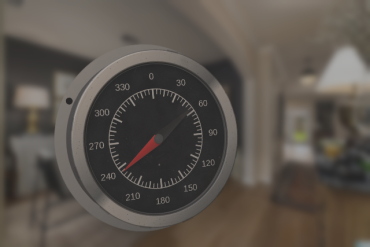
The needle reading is 235 °
